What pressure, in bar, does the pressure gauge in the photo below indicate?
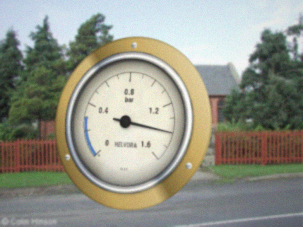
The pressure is 1.4 bar
